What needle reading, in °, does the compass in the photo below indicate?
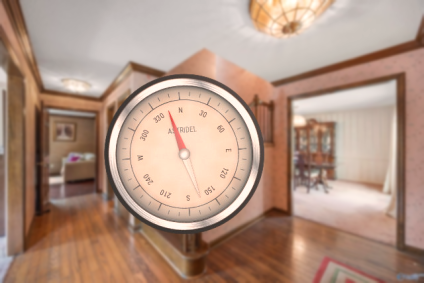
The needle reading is 345 °
